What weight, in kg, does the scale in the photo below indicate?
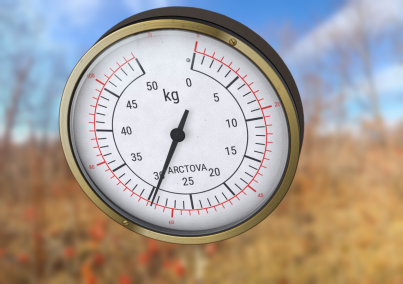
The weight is 29.5 kg
